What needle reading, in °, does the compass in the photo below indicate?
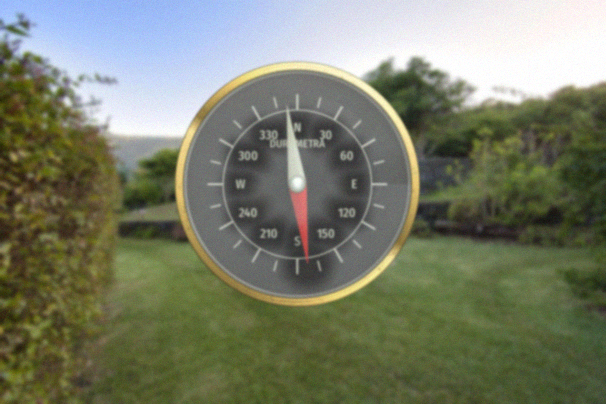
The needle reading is 172.5 °
